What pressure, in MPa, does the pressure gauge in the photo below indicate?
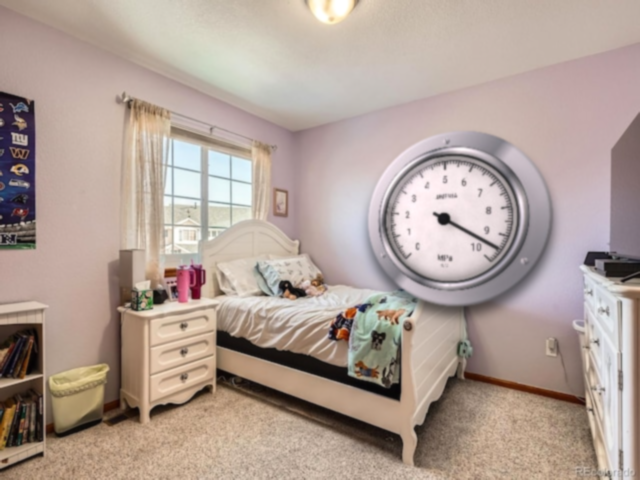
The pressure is 9.5 MPa
